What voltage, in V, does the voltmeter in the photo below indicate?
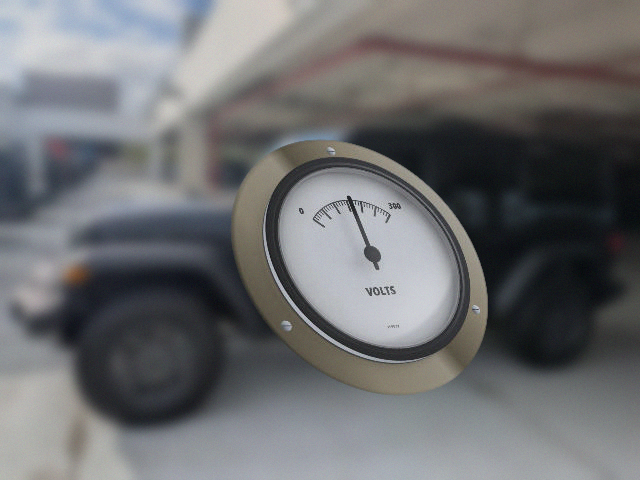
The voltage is 150 V
